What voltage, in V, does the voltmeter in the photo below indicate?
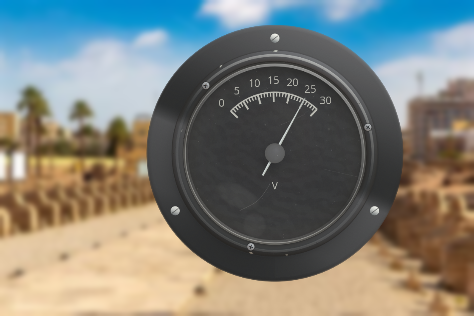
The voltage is 25 V
